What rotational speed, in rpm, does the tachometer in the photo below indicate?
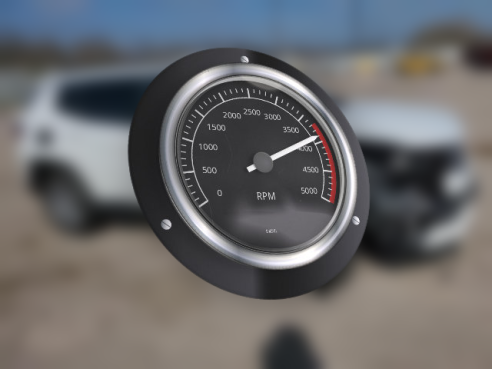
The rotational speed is 3900 rpm
